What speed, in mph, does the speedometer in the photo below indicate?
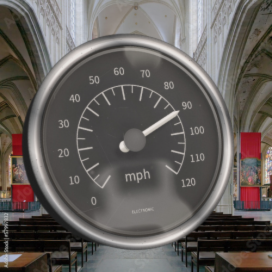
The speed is 90 mph
